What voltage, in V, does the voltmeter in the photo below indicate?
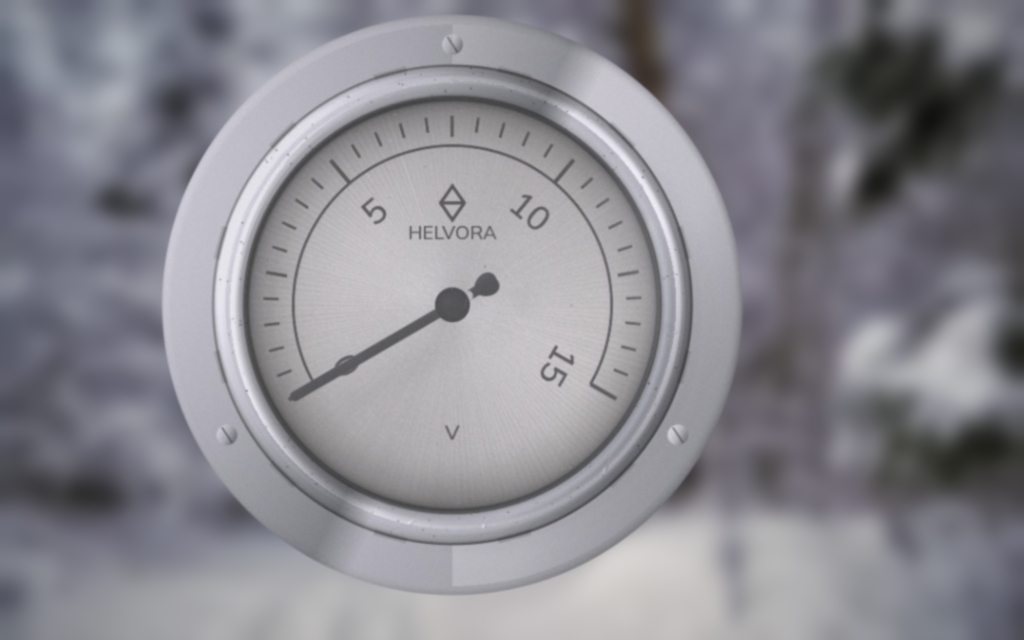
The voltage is 0 V
